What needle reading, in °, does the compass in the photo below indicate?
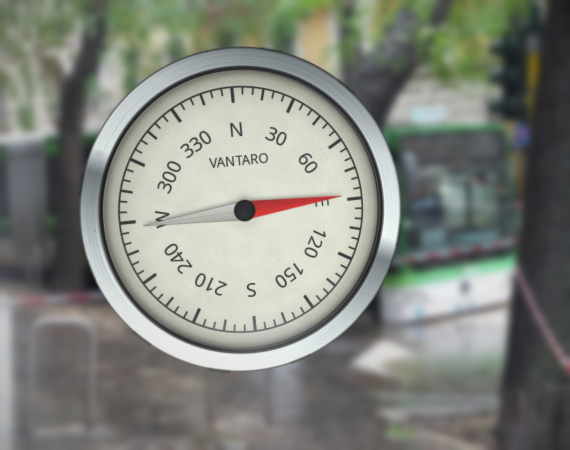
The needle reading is 87.5 °
